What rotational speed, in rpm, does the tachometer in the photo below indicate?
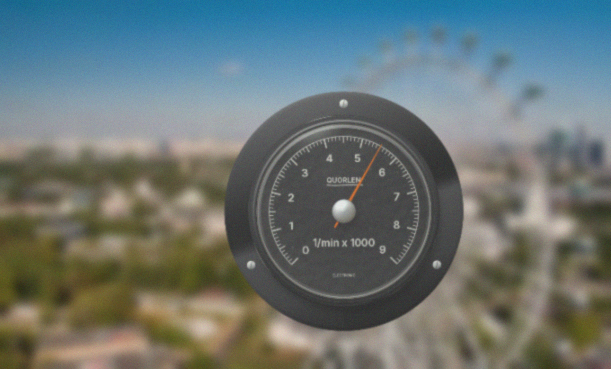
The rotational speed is 5500 rpm
